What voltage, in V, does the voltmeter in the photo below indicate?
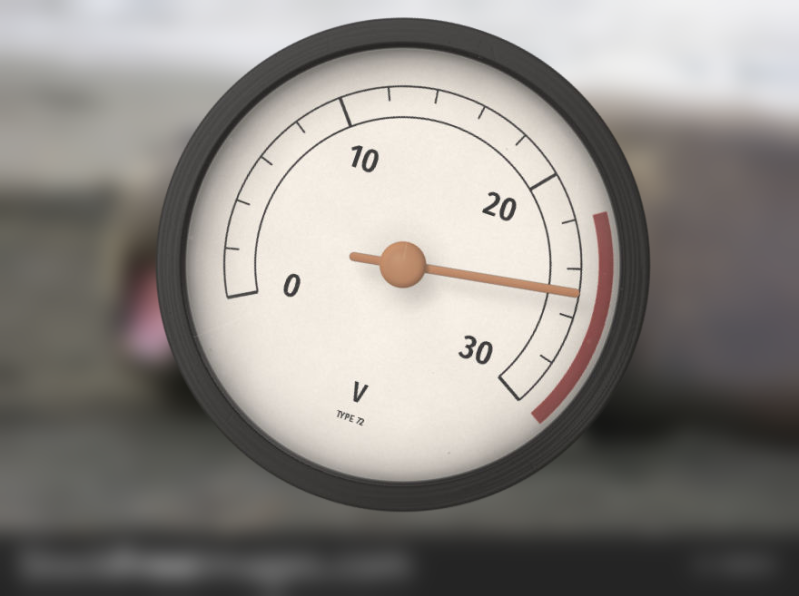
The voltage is 25 V
